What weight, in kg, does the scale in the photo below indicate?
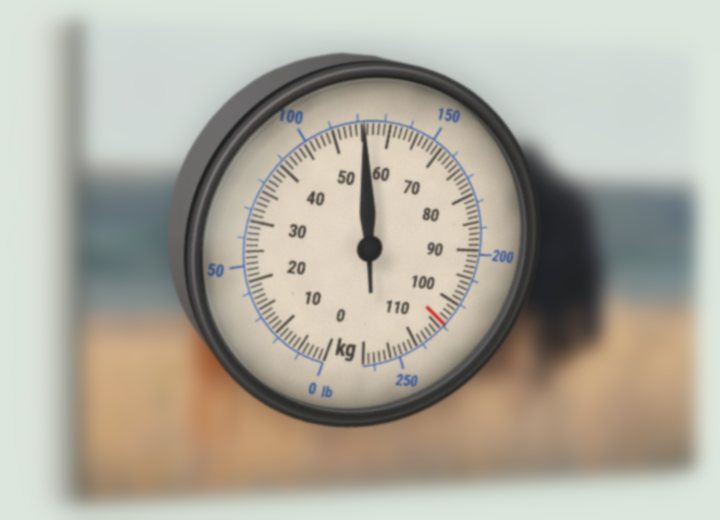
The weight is 55 kg
